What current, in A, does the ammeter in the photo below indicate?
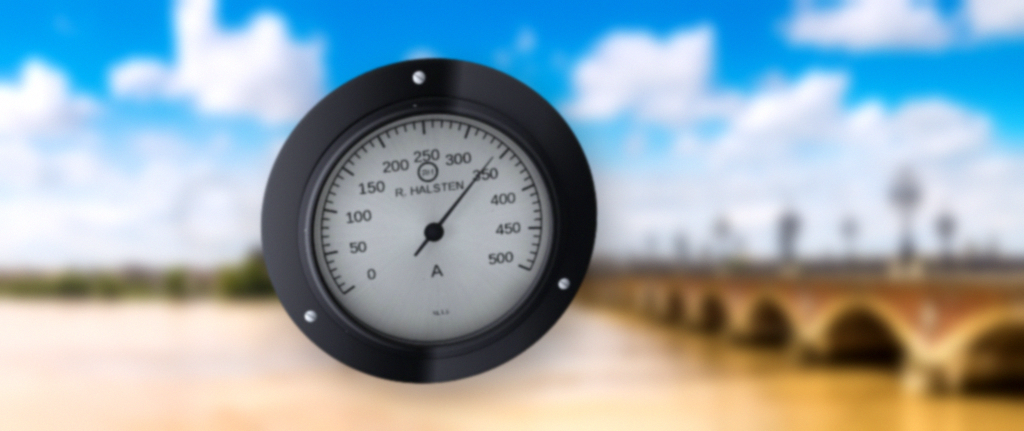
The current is 340 A
